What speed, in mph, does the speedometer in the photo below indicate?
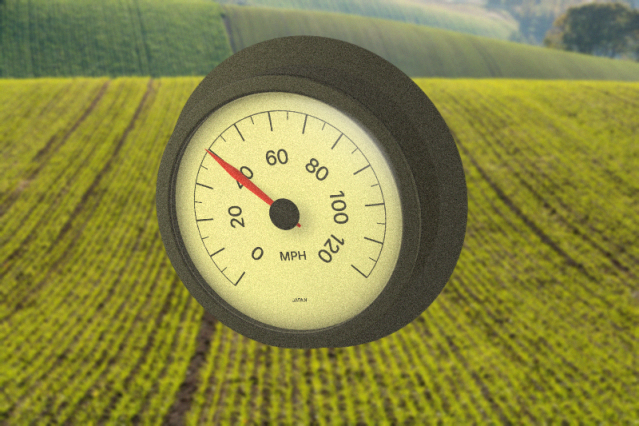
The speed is 40 mph
